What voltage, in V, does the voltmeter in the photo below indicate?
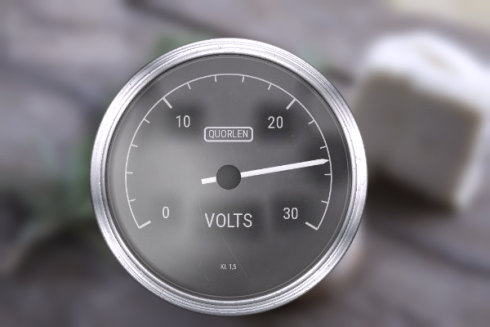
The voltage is 25 V
